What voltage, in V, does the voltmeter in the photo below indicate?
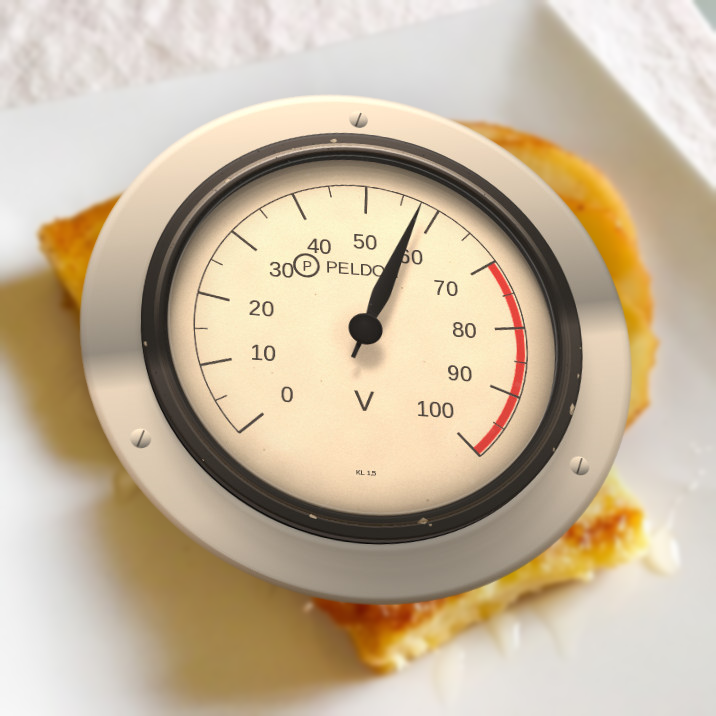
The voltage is 57.5 V
